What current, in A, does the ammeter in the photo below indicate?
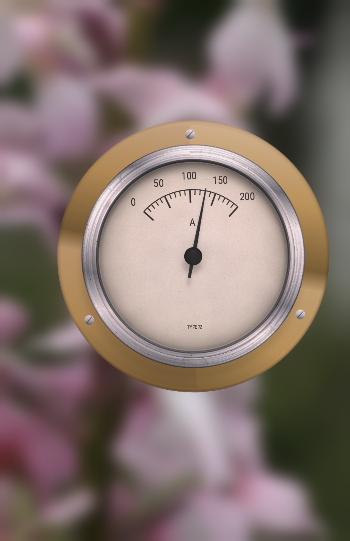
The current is 130 A
